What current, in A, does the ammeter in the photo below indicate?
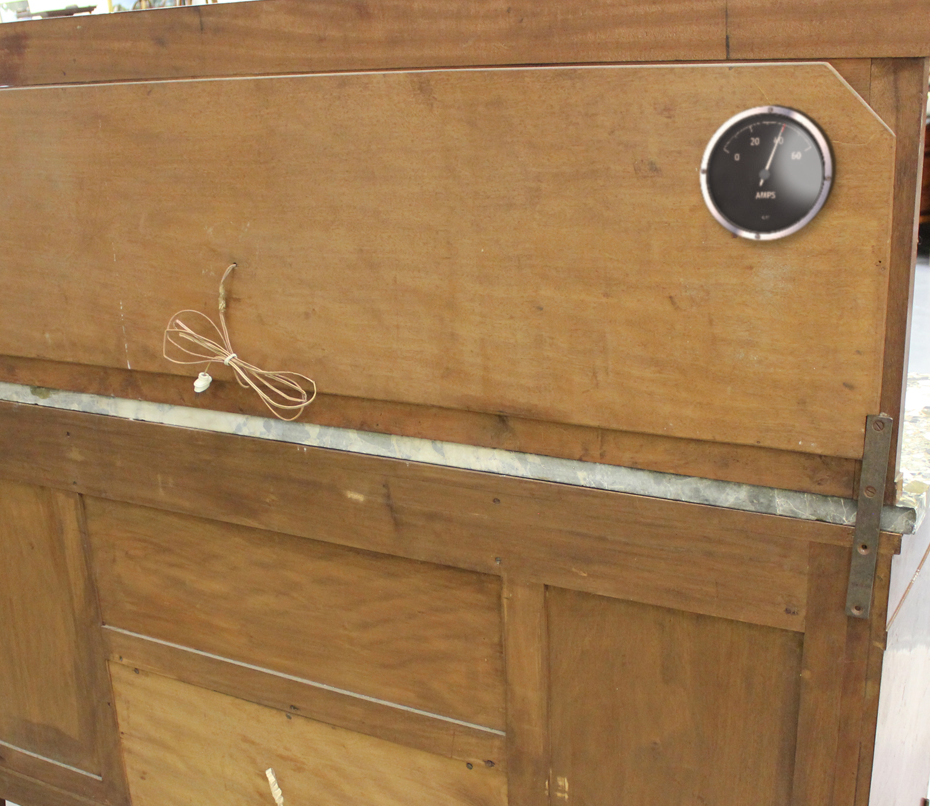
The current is 40 A
